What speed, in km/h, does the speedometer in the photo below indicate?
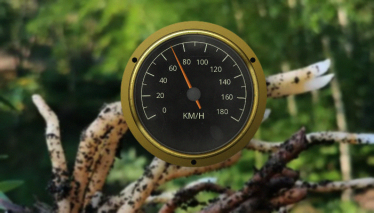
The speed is 70 km/h
